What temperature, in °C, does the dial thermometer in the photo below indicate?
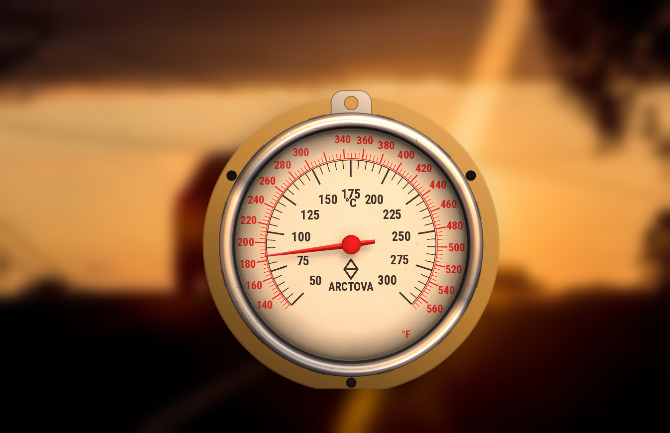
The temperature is 85 °C
